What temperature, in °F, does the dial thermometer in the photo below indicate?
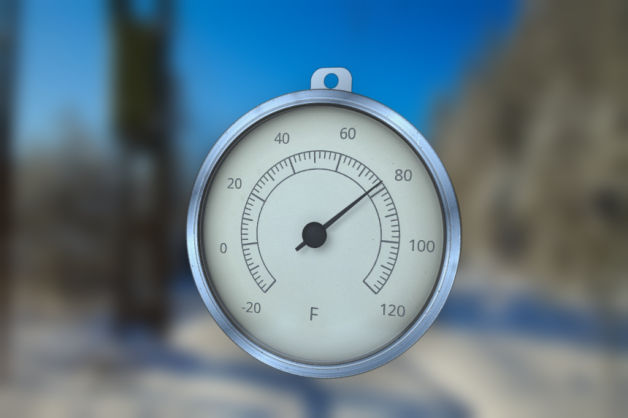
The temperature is 78 °F
